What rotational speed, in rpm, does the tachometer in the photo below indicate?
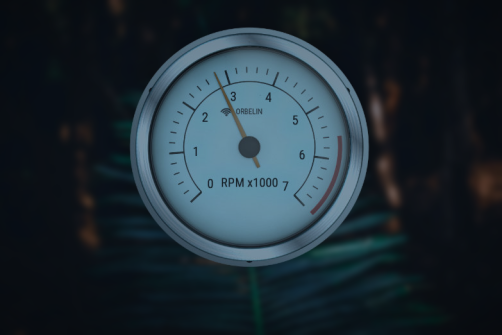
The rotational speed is 2800 rpm
